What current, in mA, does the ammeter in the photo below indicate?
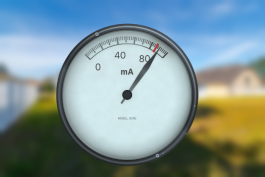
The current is 90 mA
